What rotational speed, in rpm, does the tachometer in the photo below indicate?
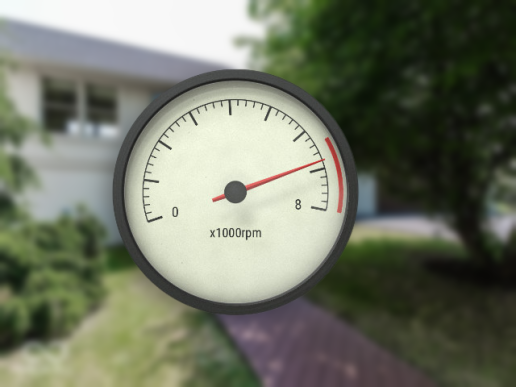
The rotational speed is 6800 rpm
